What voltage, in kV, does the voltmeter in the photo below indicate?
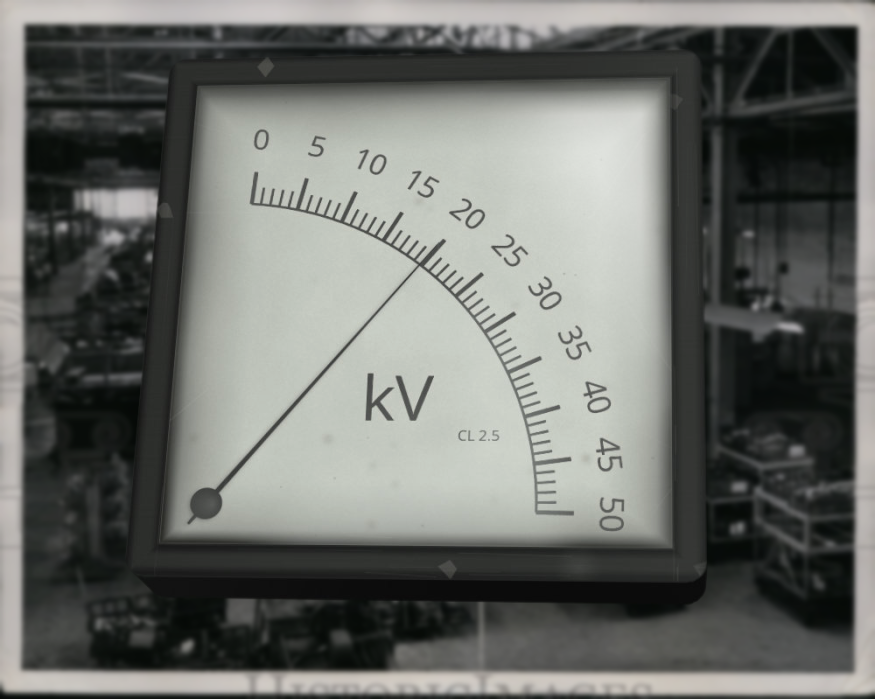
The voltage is 20 kV
